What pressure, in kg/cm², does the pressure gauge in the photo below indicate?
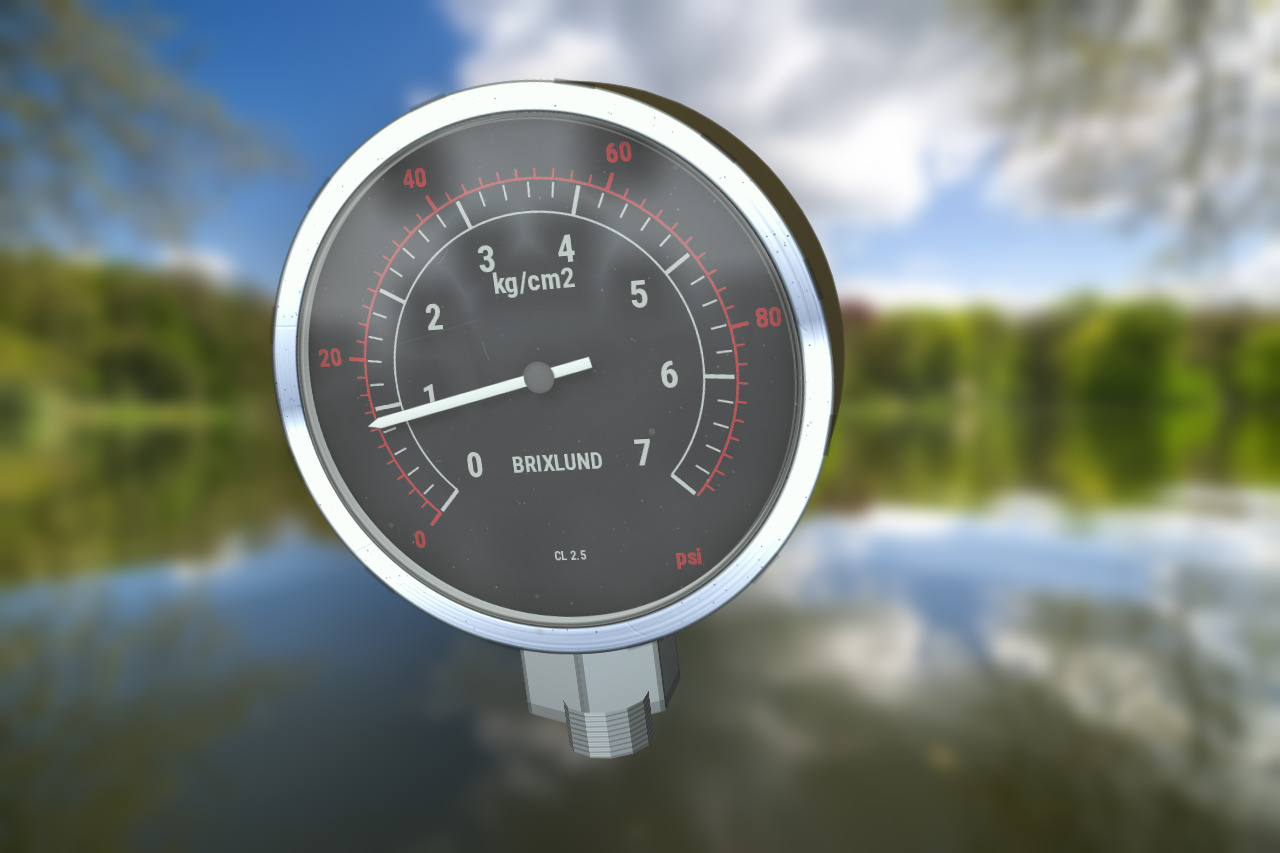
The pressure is 0.9 kg/cm²
